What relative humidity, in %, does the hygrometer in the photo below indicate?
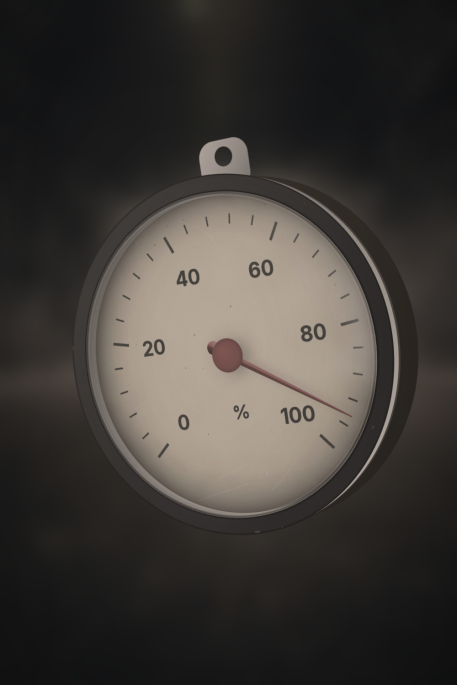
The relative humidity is 94 %
